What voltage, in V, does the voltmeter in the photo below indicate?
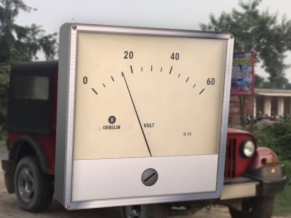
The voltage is 15 V
